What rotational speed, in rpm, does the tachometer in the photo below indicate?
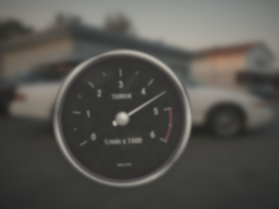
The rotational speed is 4500 rpm
